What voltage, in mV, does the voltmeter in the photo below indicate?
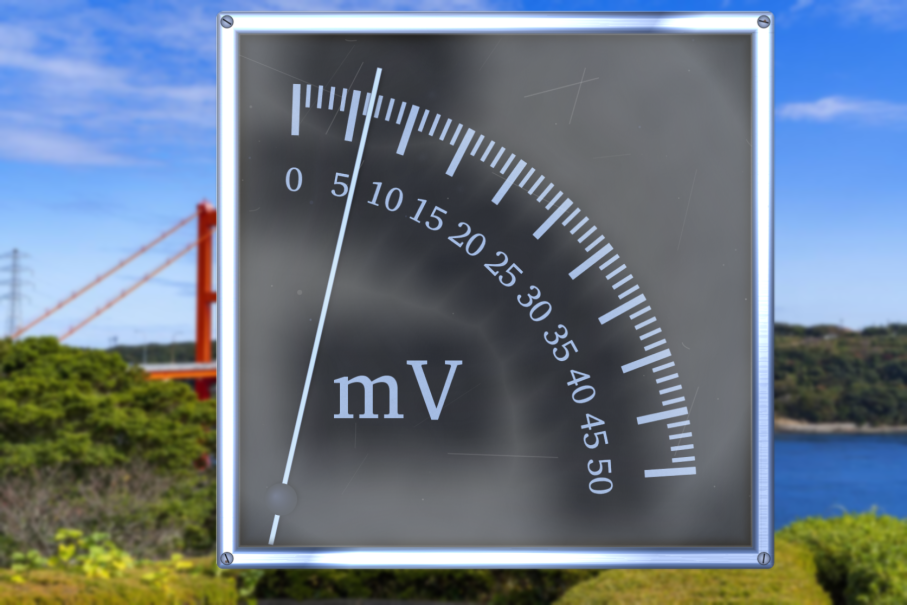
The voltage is 6.5 mV
